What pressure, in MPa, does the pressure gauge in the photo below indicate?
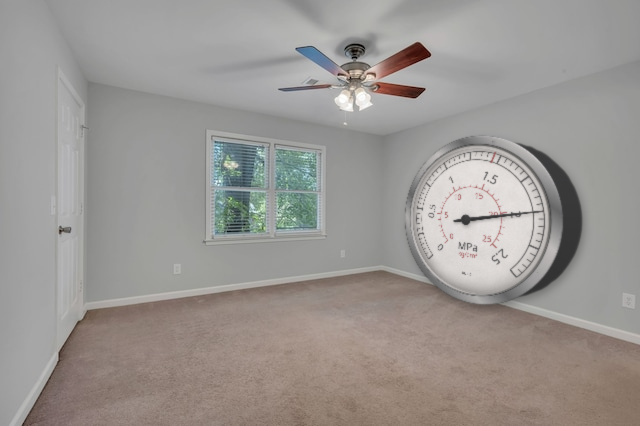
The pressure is 2 MPa
